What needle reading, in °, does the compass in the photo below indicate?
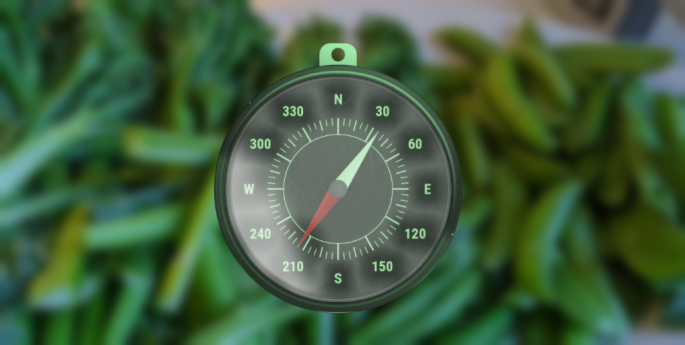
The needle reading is 215 °
